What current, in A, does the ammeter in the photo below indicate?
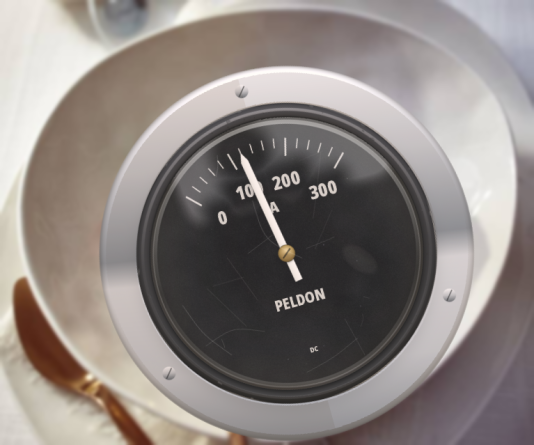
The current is 120 A
